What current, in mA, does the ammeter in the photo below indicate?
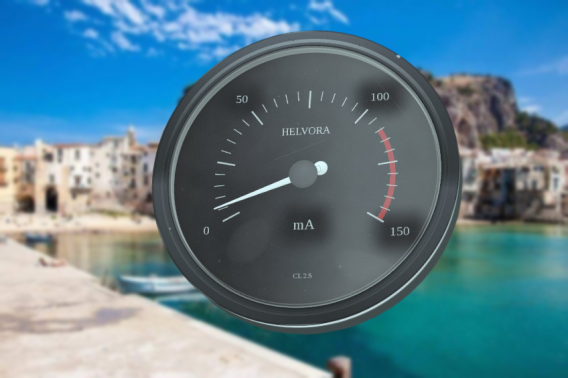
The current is 5 mA
